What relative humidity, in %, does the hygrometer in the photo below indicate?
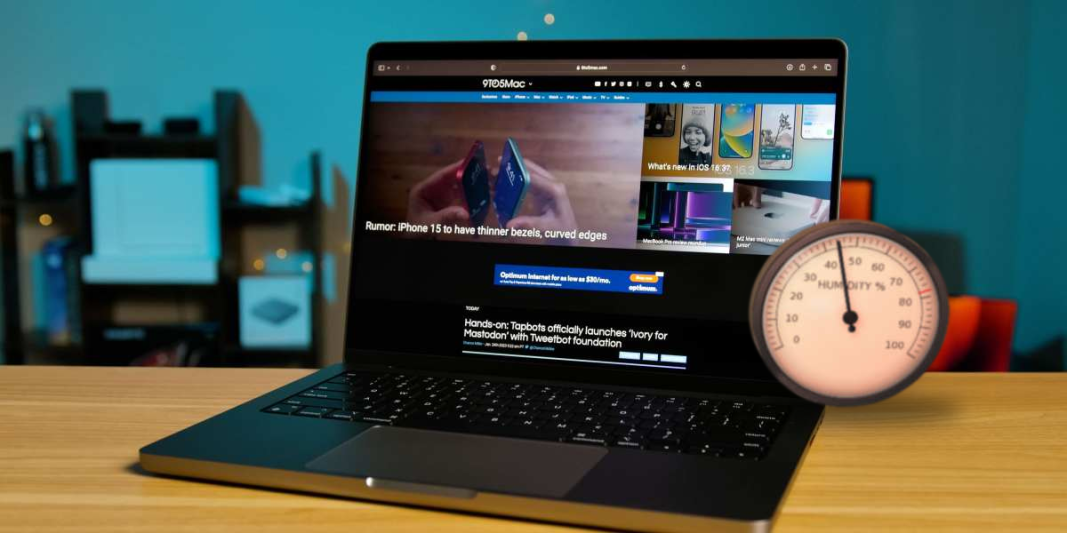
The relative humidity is 44 %
